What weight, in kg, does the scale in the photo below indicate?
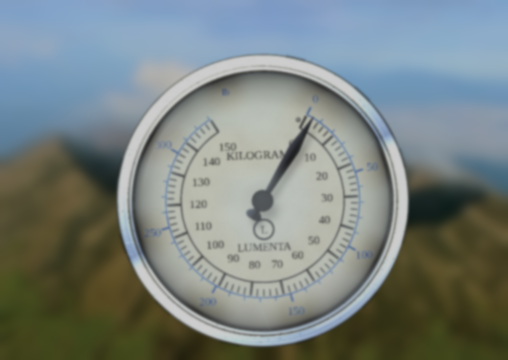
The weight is 2 kg
